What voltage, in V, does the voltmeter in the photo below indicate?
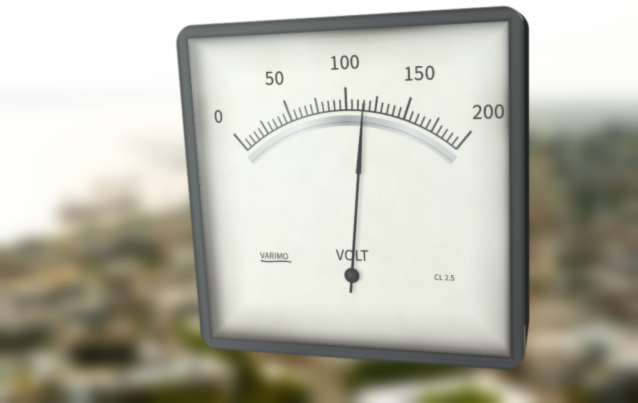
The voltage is 115 V
